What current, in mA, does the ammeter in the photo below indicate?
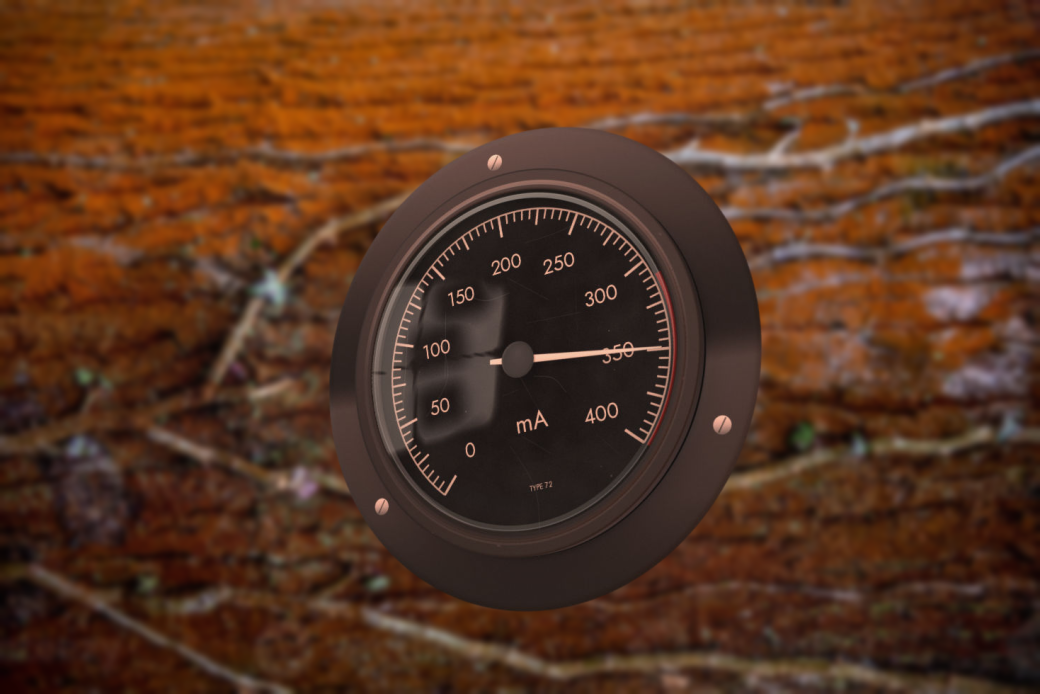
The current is 350 mA
